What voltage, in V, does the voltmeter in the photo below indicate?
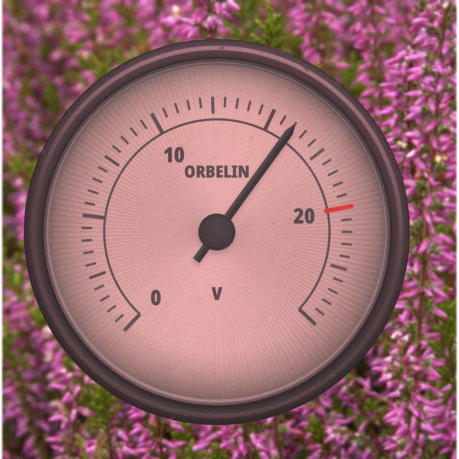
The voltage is 16 V
